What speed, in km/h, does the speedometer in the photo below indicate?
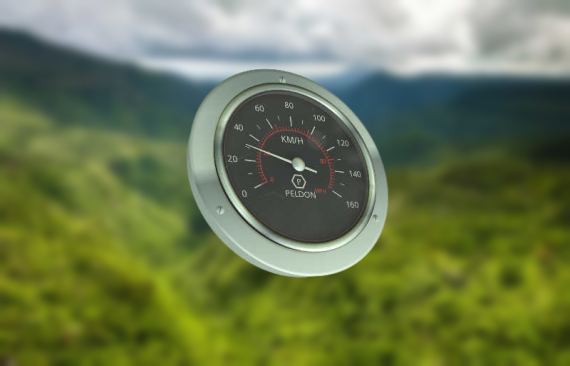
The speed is 30 km/h
